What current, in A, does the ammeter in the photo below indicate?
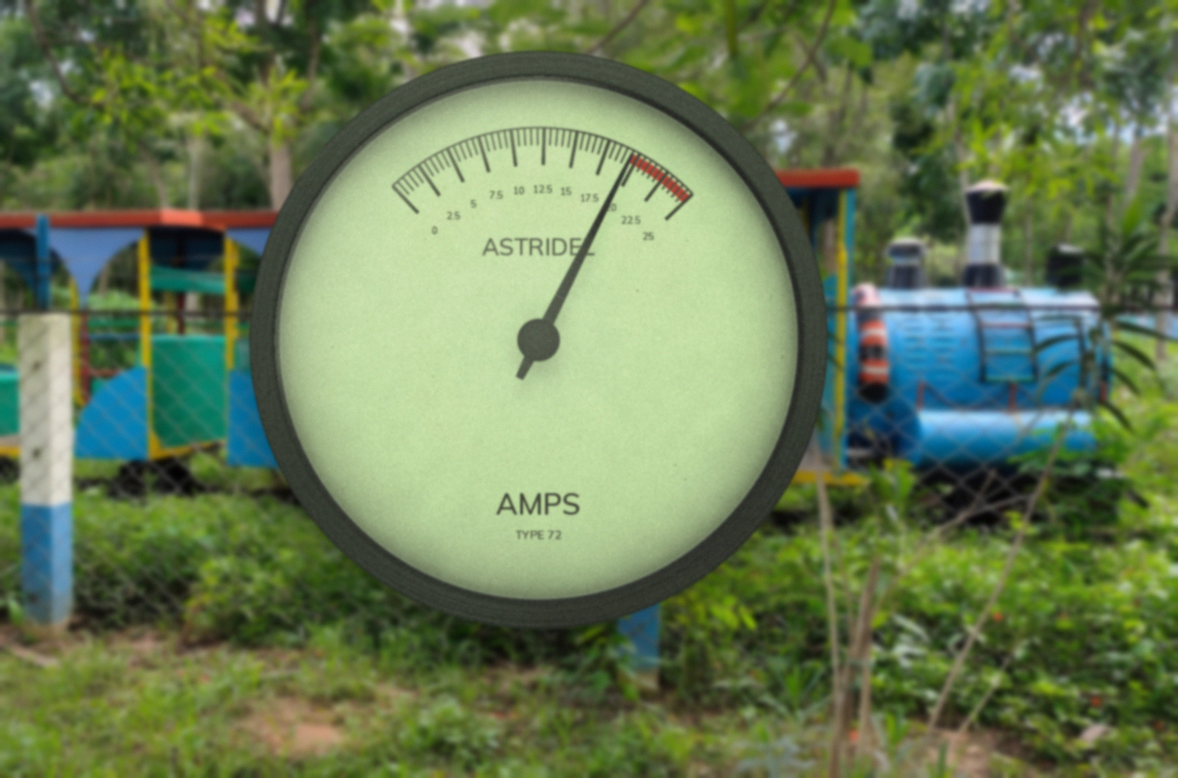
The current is 19.5 A
